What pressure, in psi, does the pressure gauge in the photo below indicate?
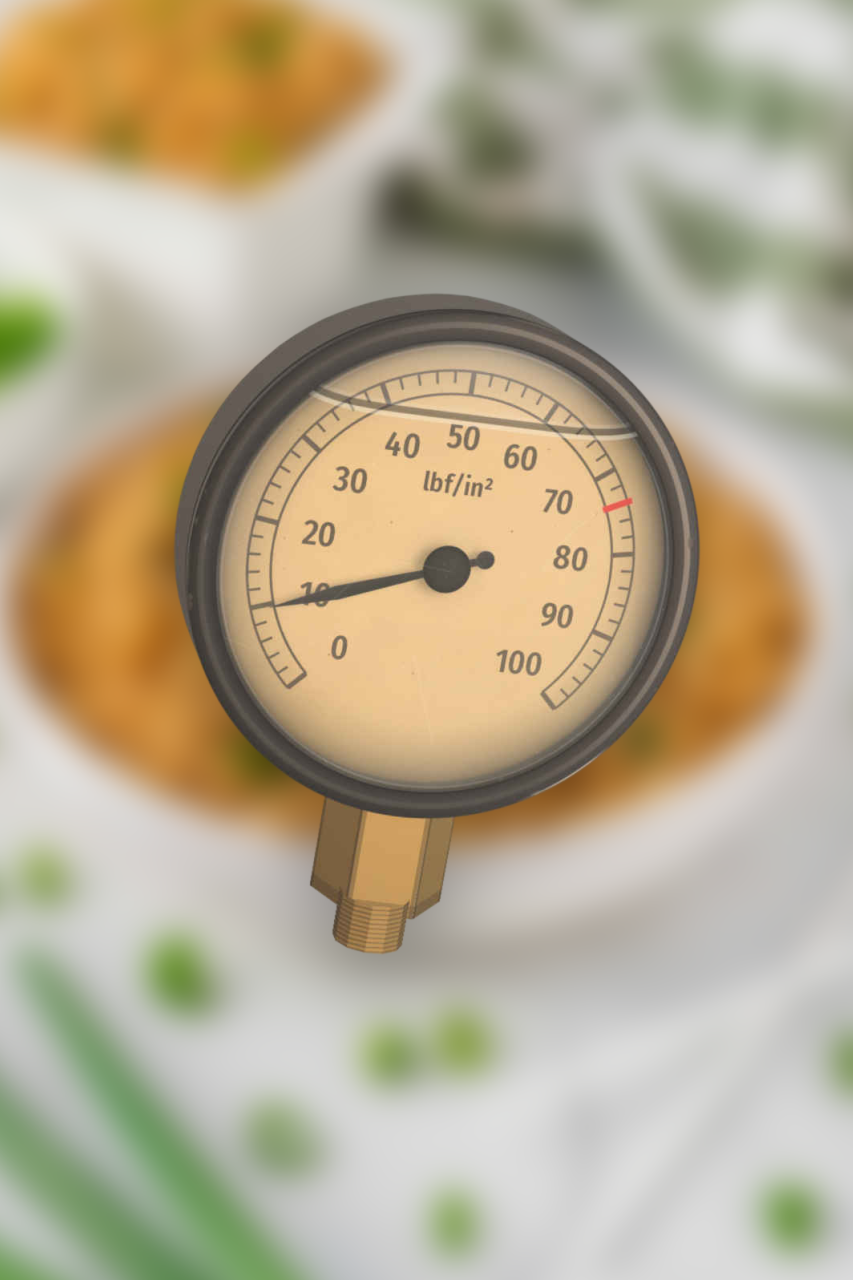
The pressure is 10 psi
